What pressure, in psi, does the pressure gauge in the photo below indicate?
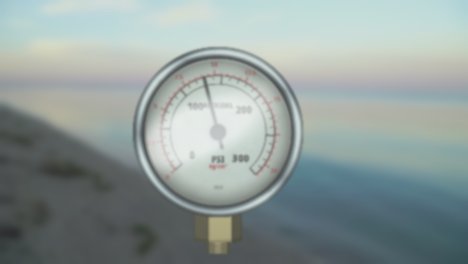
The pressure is 130 psi
